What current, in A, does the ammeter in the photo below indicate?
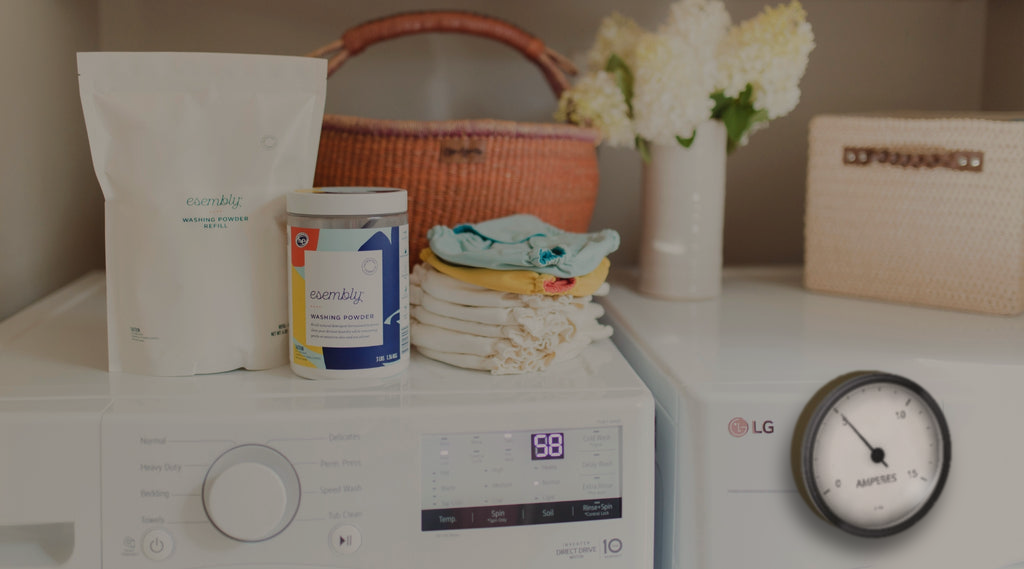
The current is 5 A
